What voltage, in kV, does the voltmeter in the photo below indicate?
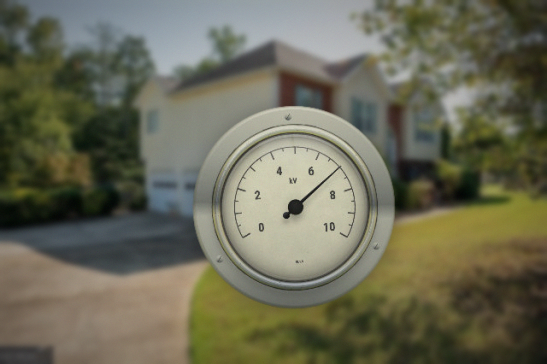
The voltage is 7 kV
